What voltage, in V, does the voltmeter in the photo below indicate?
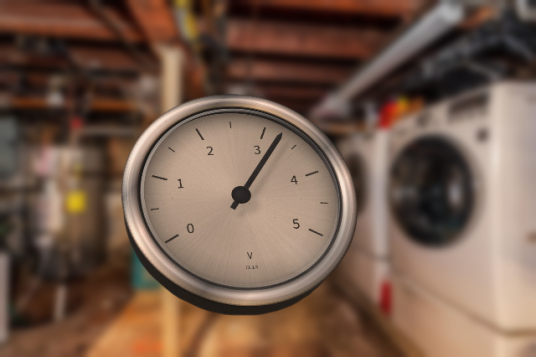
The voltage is 3.25 V
